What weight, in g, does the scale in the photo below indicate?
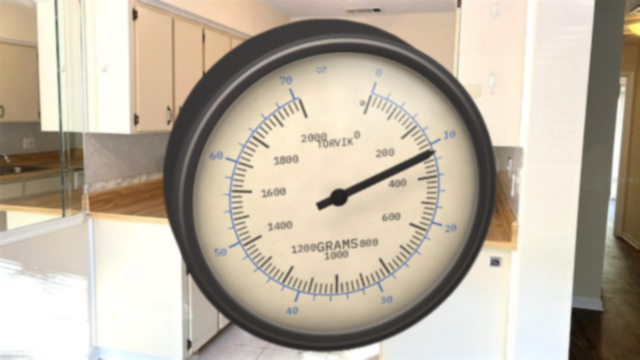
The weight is 300 g
